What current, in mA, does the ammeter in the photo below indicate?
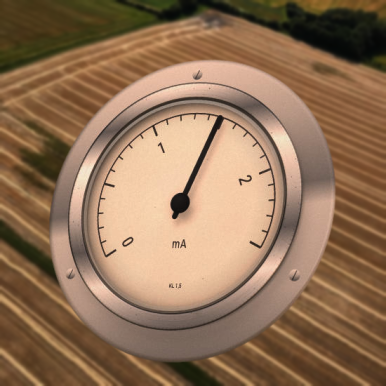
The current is 1.5 mA
